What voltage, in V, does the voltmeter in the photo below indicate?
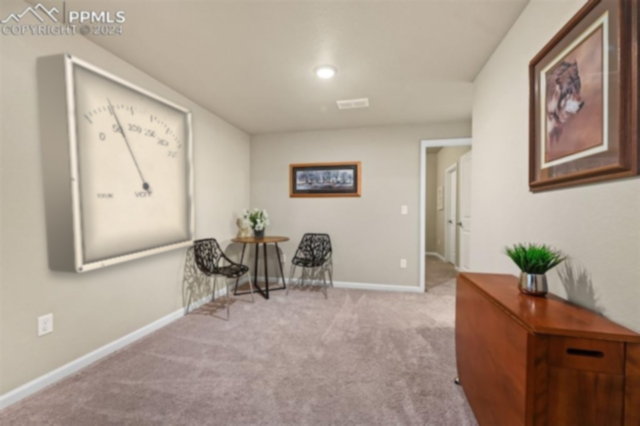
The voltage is 50 V
